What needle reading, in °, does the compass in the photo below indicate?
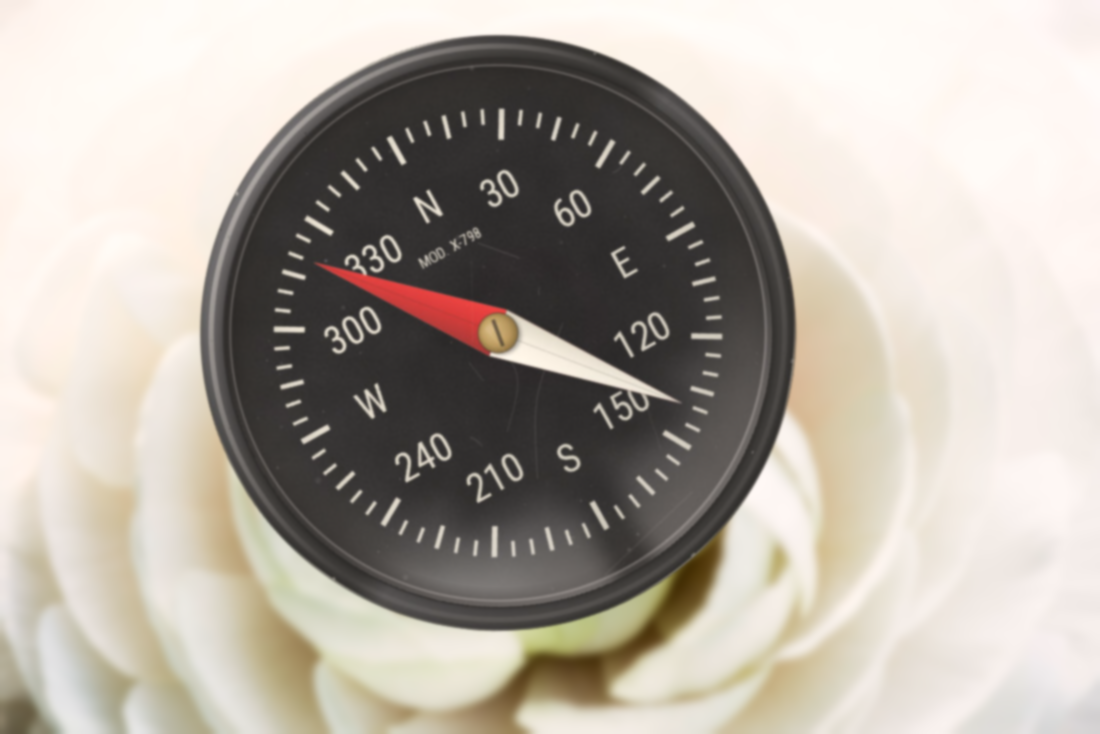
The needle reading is 320 °
